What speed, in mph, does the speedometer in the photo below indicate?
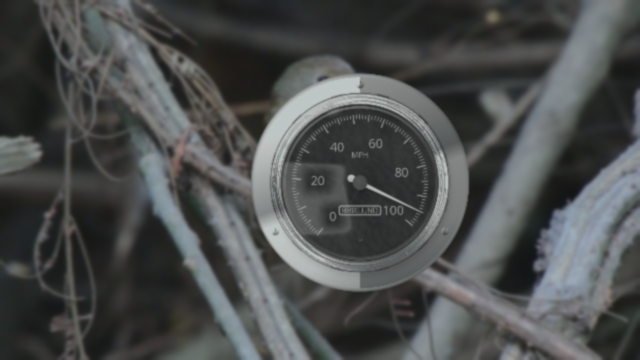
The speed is 95 mph
